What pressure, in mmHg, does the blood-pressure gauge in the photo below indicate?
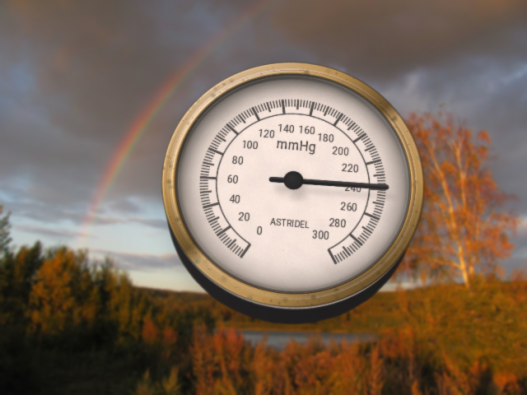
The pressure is 240 mmHg
